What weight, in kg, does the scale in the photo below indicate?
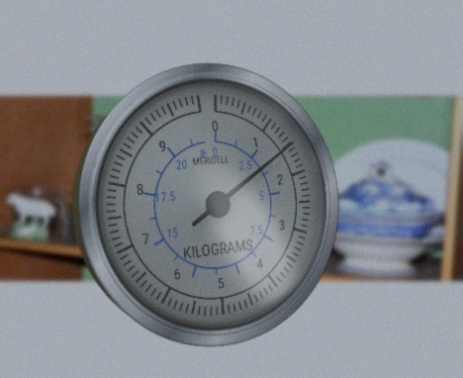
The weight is 1.5 kg
